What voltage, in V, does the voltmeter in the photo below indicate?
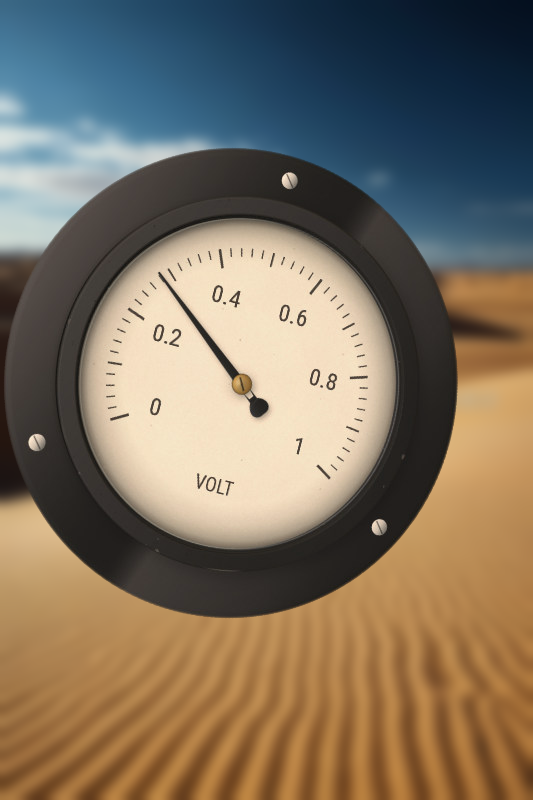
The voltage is 0.28 V
